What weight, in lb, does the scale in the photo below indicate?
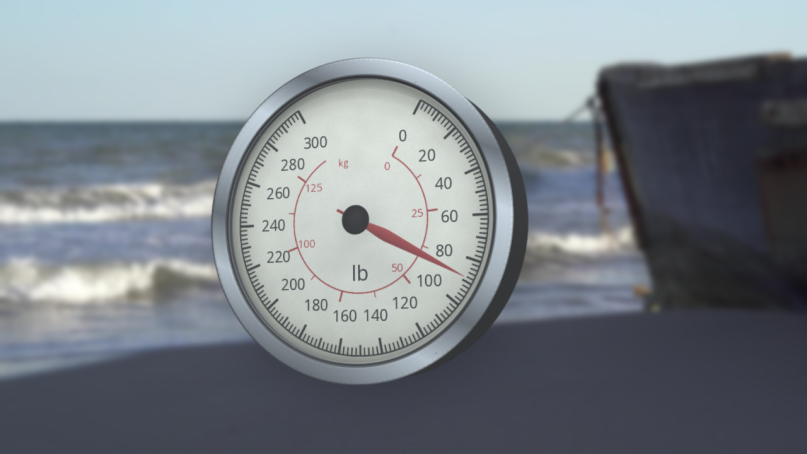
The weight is 88 lb
